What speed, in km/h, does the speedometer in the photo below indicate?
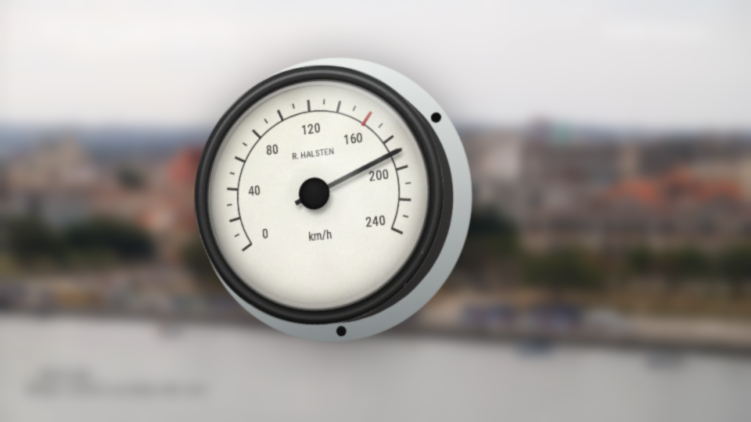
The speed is 190 km/h
